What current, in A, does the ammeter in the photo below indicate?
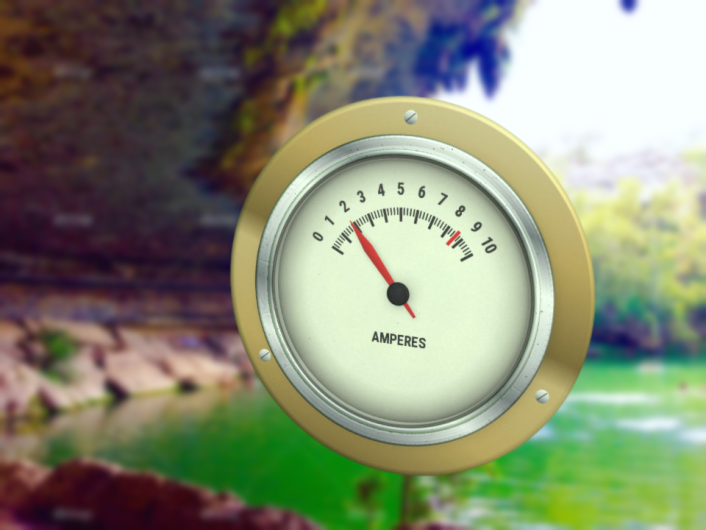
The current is 2 A
